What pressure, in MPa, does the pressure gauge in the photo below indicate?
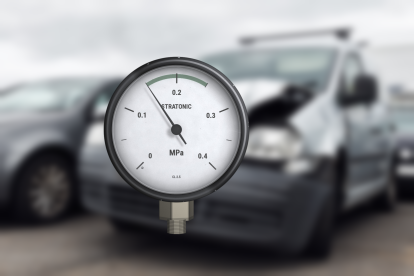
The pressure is 0.15 MPa
